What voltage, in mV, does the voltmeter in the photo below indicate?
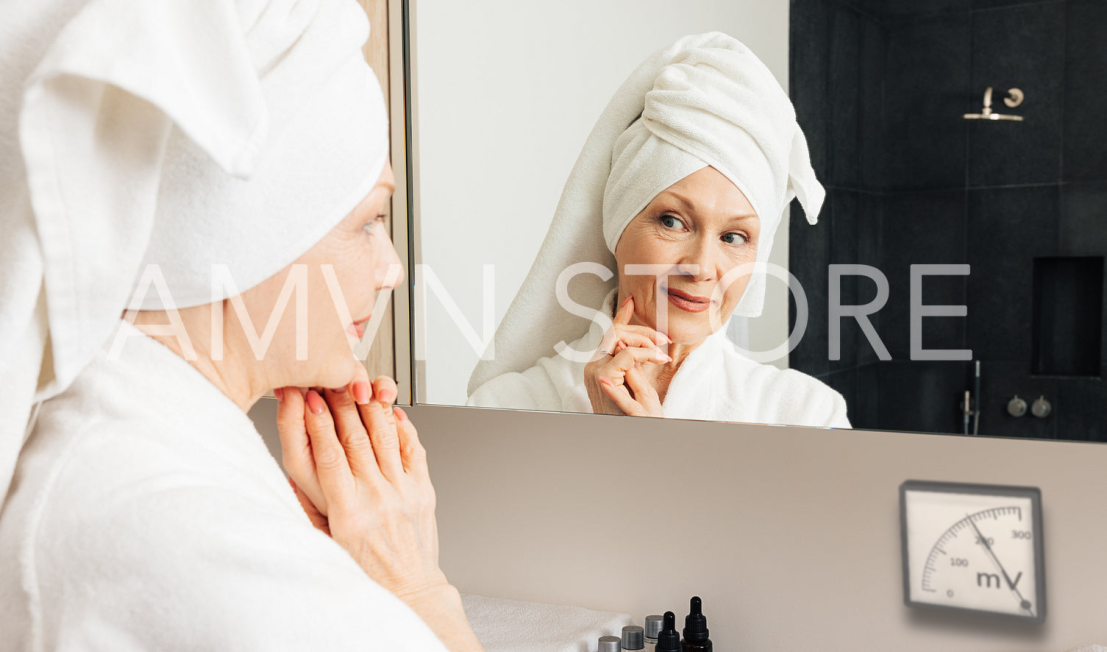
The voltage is 200 mV
